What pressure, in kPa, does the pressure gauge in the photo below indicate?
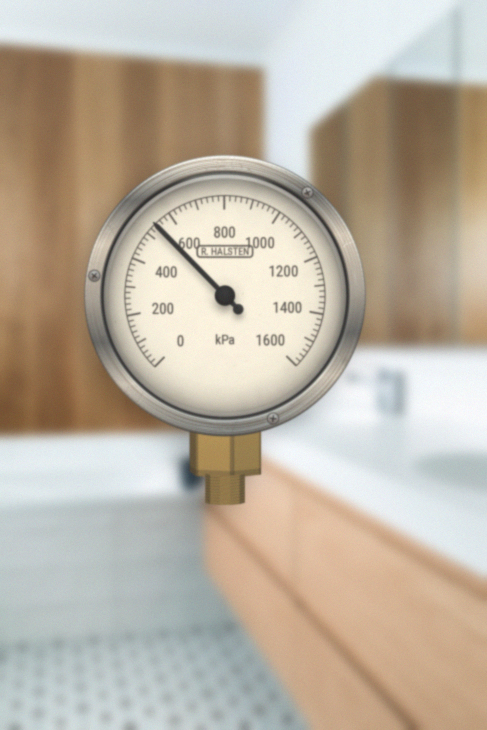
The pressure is 540 kPa
